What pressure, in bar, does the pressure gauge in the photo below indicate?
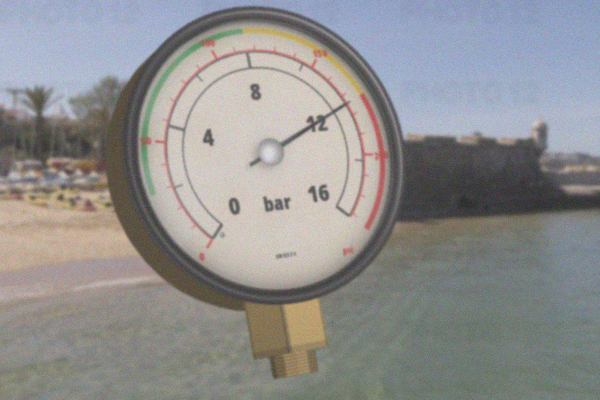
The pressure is 12 bar
